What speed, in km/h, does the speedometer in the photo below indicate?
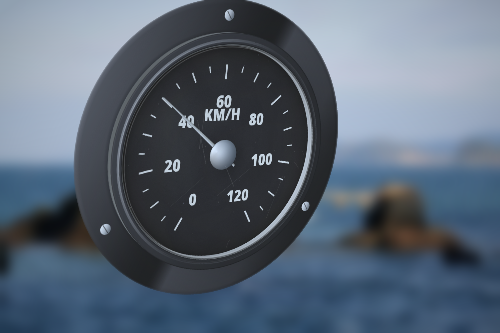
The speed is 40 km/h
